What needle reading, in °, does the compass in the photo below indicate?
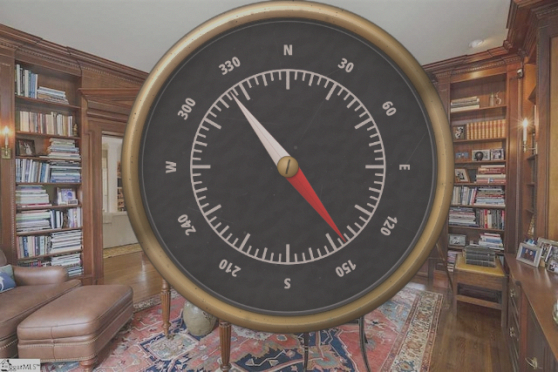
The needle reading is 142.5 °
